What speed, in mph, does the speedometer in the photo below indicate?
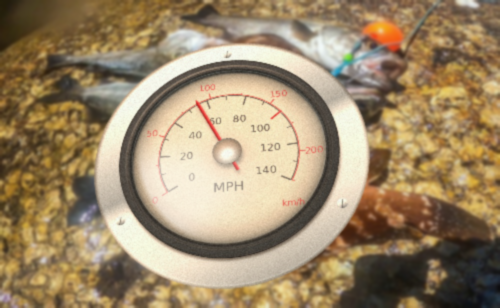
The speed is 55 mph
